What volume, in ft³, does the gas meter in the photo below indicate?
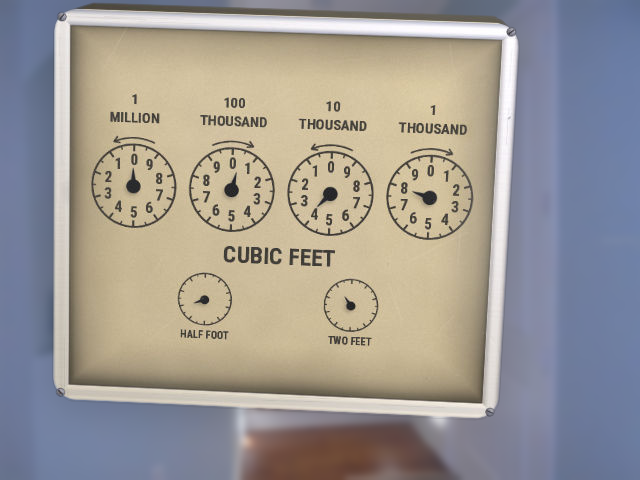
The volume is 3800 ft³
